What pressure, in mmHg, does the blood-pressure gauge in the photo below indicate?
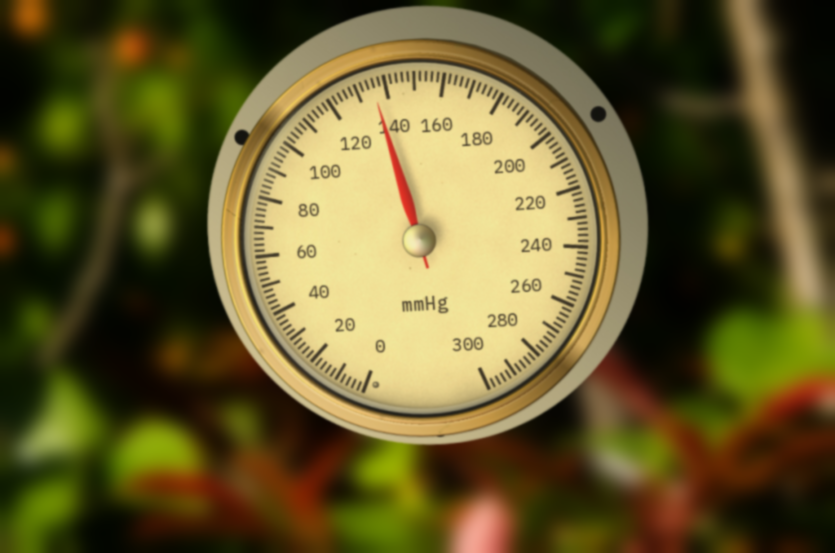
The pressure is 136 mmHg
